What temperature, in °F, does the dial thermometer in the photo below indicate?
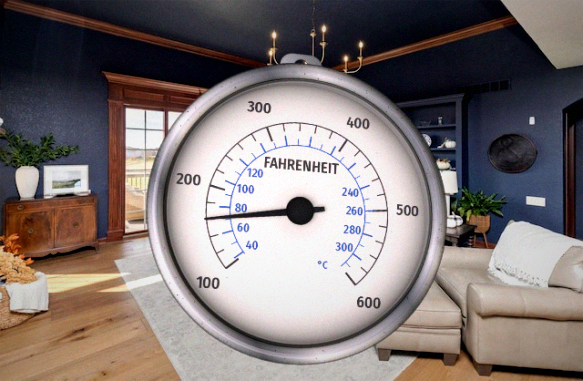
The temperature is 160 °F
